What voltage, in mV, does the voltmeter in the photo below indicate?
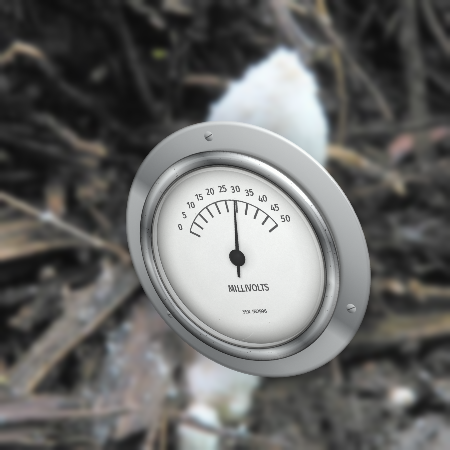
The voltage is 30 mV
